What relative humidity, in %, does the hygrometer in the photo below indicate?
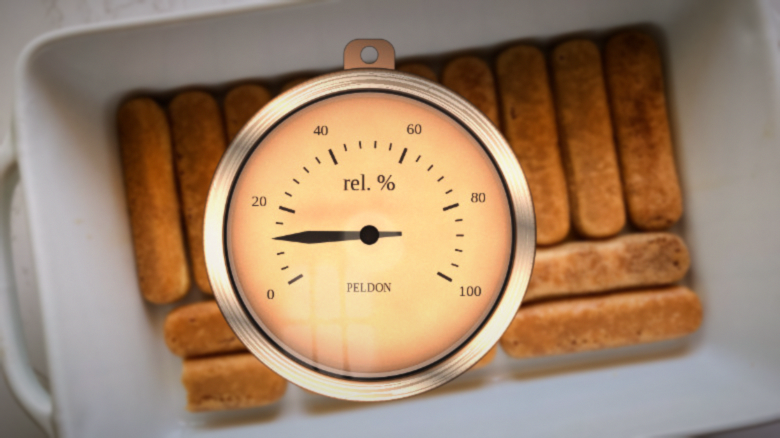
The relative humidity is 12 %
